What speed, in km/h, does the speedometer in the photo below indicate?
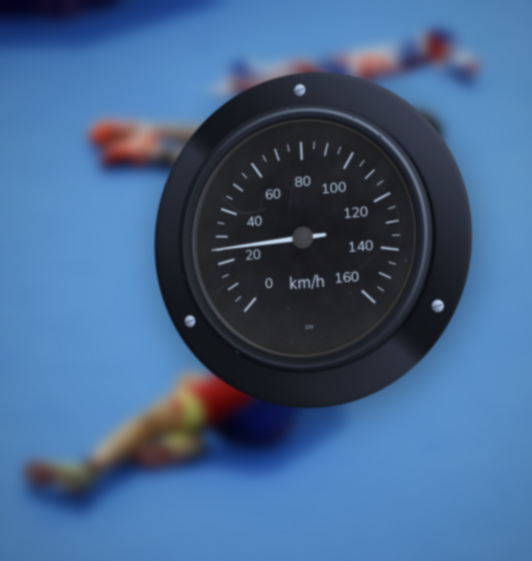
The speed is 25 km/h
